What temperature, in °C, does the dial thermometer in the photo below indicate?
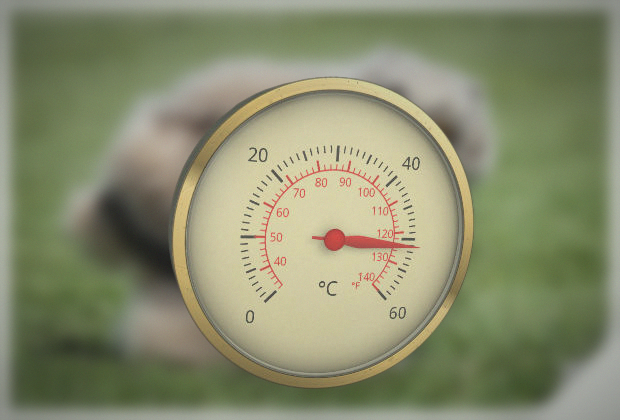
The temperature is 51 °C
